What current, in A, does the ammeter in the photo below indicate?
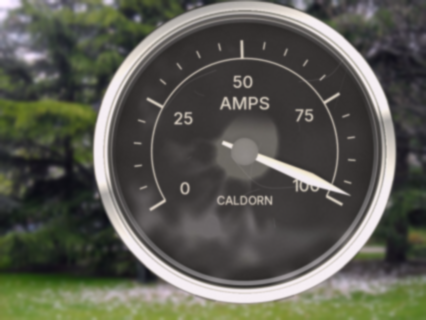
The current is 97.5 A
